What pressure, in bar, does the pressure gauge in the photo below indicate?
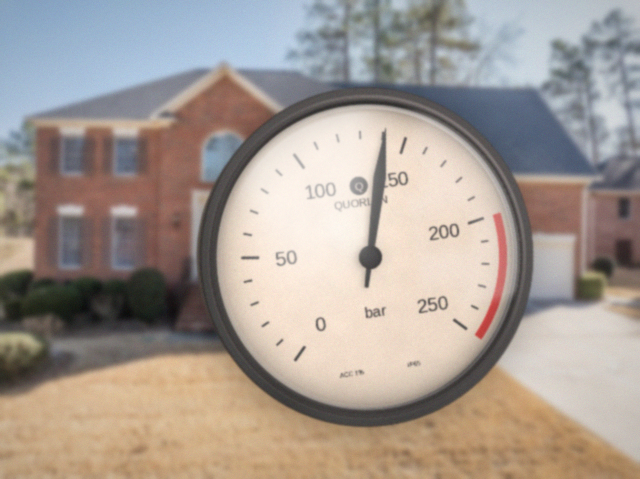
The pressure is 140 bar
